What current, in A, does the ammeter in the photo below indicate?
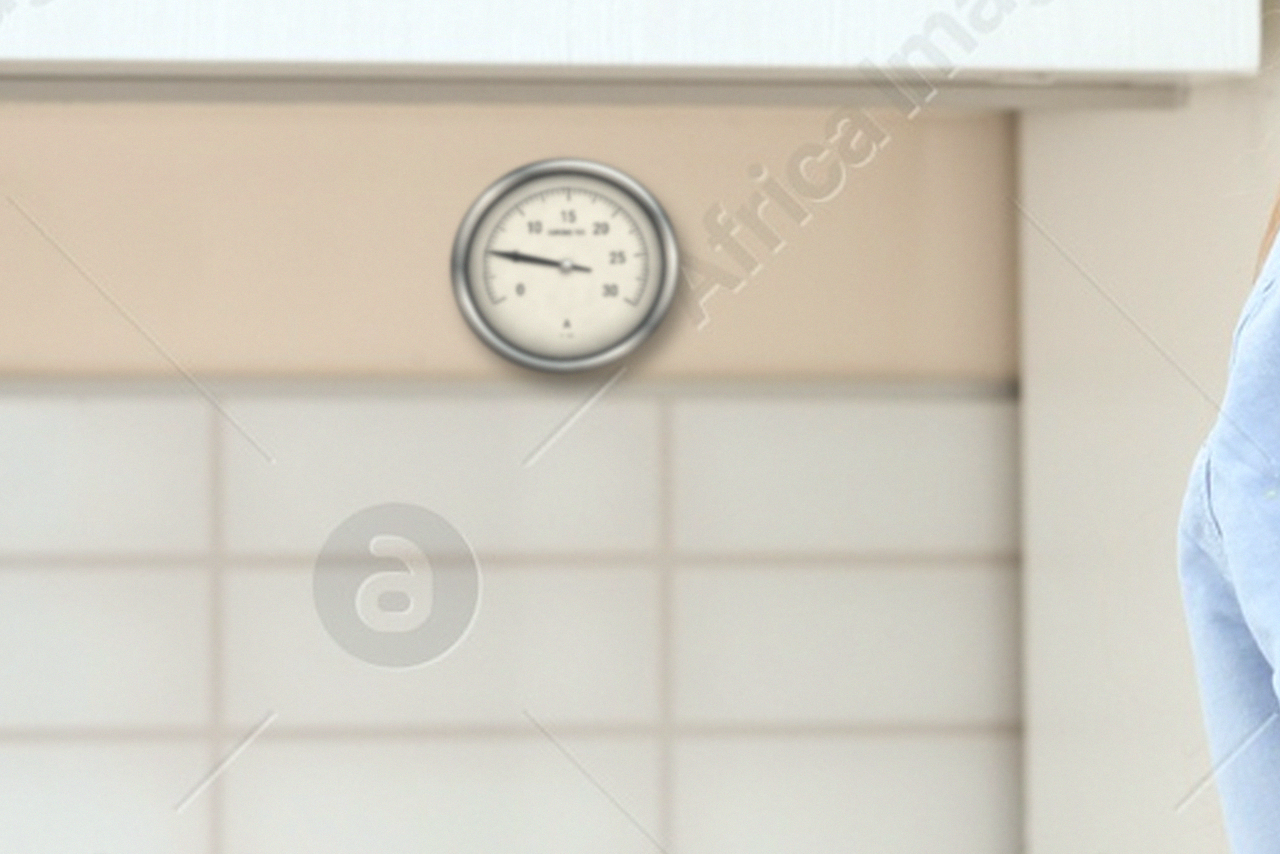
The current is 5 A
